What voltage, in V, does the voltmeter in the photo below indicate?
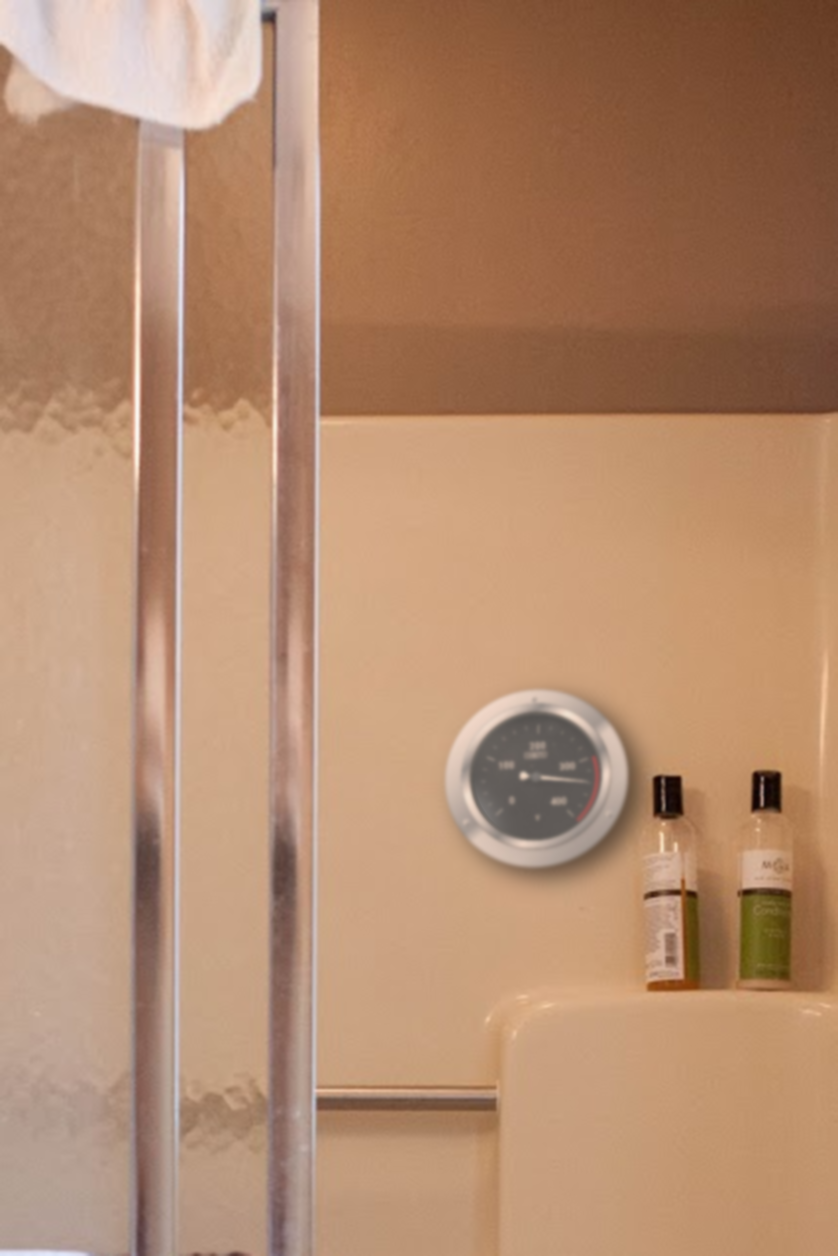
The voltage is 340 V
